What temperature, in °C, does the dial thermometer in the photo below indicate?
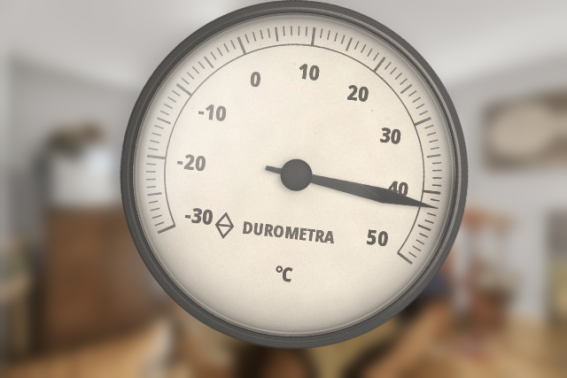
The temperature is 42 °C
